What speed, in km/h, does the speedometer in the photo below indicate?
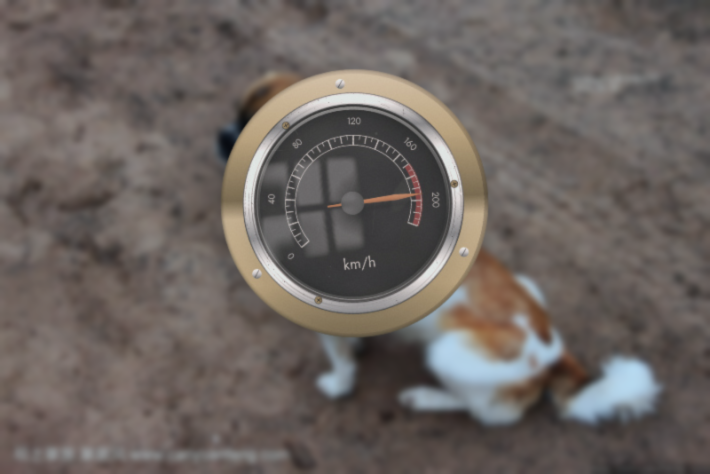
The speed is 195 km/h
